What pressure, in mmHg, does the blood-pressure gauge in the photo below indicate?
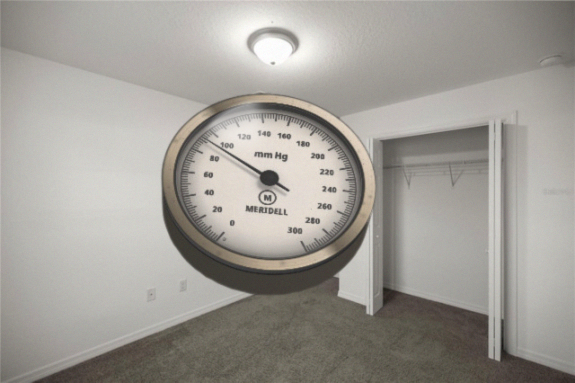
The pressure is 90 mmHg
